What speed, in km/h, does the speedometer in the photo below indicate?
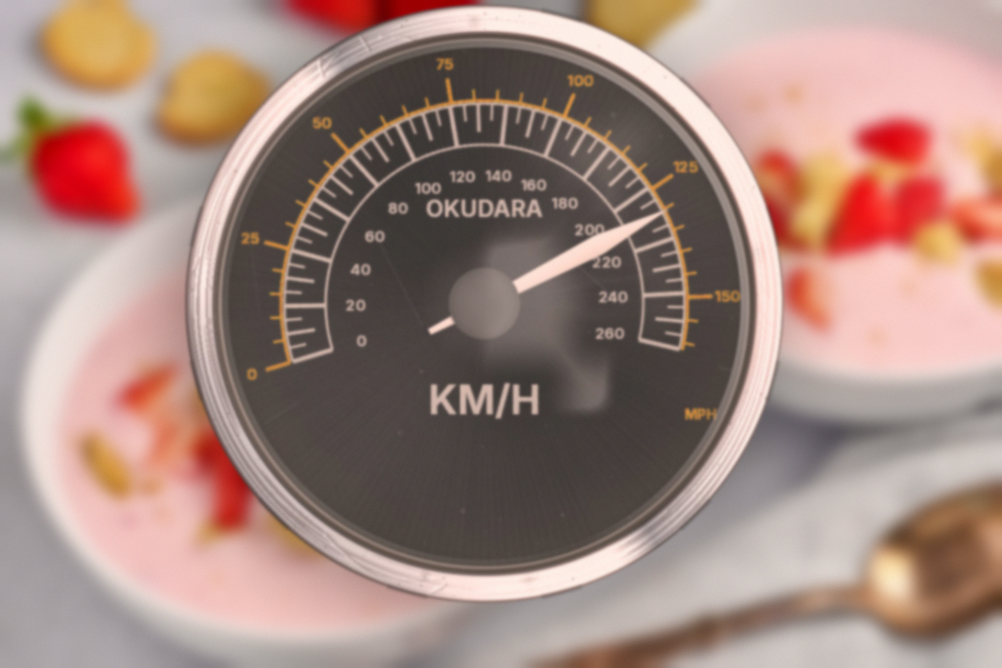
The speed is 210 km/h
